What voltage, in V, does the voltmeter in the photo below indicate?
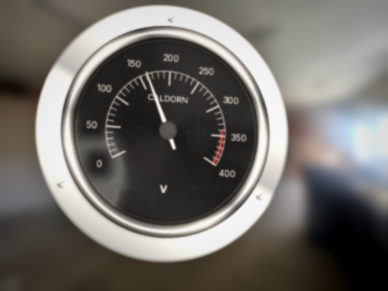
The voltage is 160 V
